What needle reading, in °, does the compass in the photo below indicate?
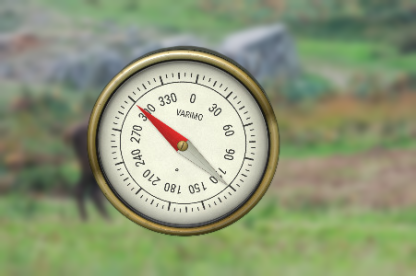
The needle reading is 300 °
